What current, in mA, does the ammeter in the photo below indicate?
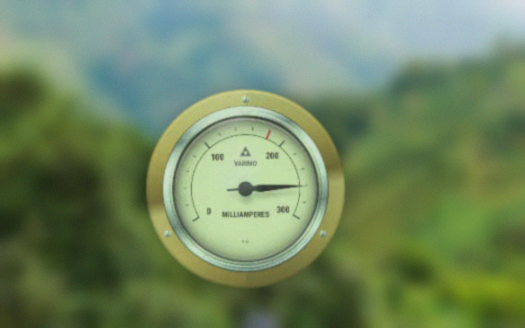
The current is 260 mA
